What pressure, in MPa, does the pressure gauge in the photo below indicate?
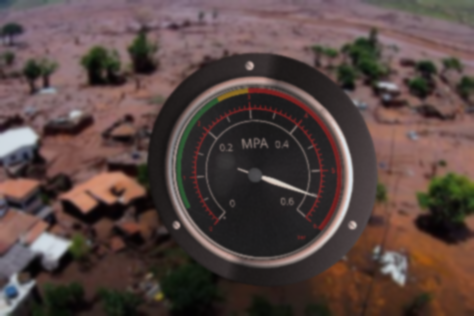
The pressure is 0.55 MPa
